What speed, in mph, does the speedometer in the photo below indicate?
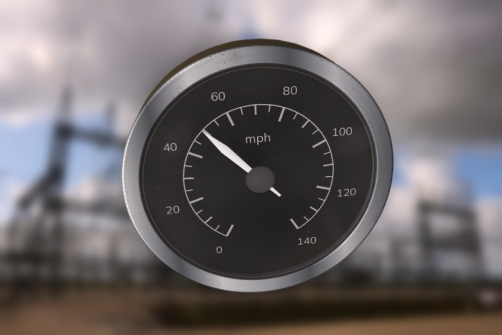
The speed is 50 mph
